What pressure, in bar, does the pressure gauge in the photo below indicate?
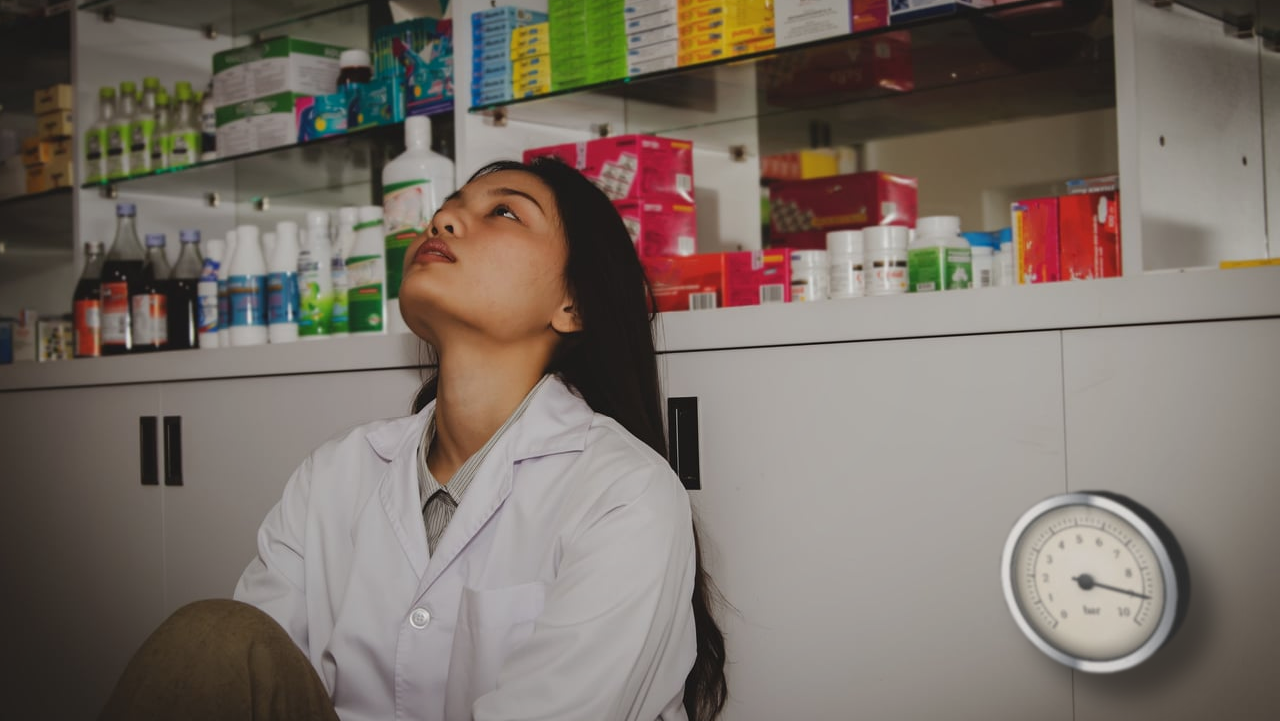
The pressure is 9 bar
